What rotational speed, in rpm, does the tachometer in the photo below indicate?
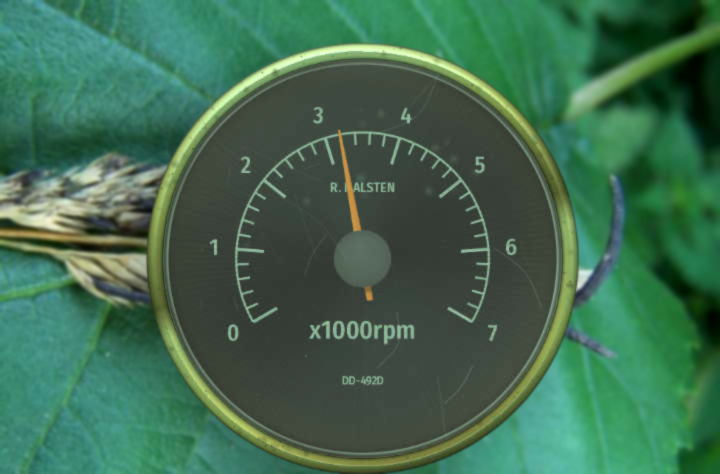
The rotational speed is 3200 rpm
